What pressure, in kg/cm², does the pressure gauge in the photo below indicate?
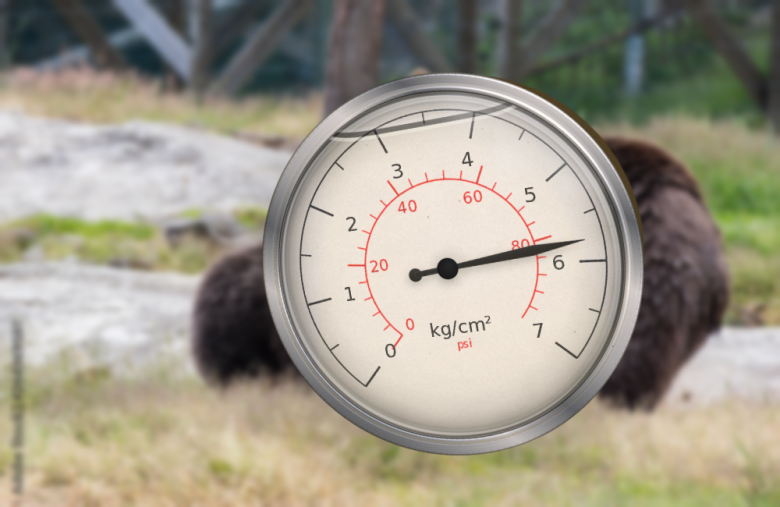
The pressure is 5.75 kg/cm²
